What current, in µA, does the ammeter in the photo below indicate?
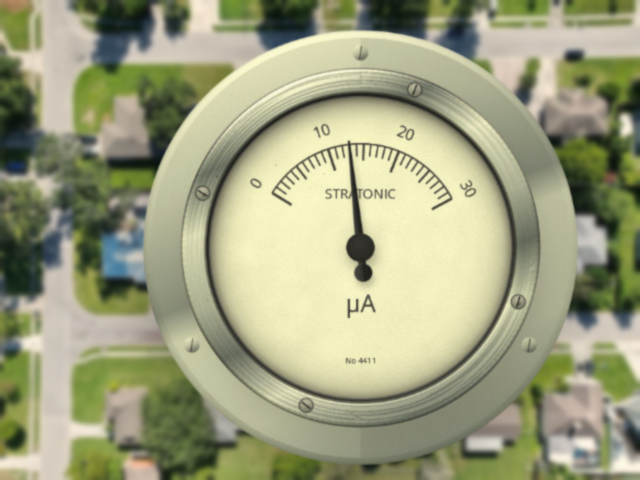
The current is 13 µA
